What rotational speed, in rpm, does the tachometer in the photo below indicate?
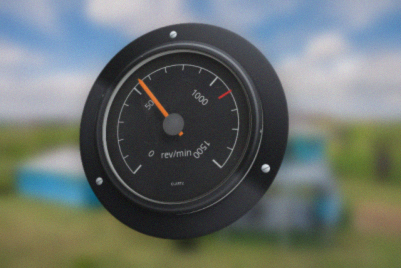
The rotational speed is 550 rpm
